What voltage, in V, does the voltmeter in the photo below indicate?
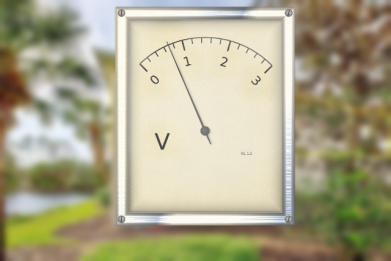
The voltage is 0.7 V
